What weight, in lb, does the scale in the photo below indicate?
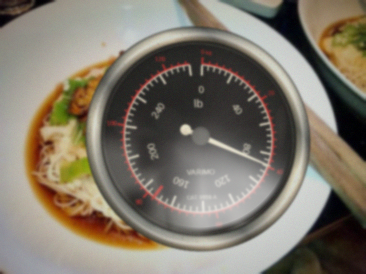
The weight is 88 lb
